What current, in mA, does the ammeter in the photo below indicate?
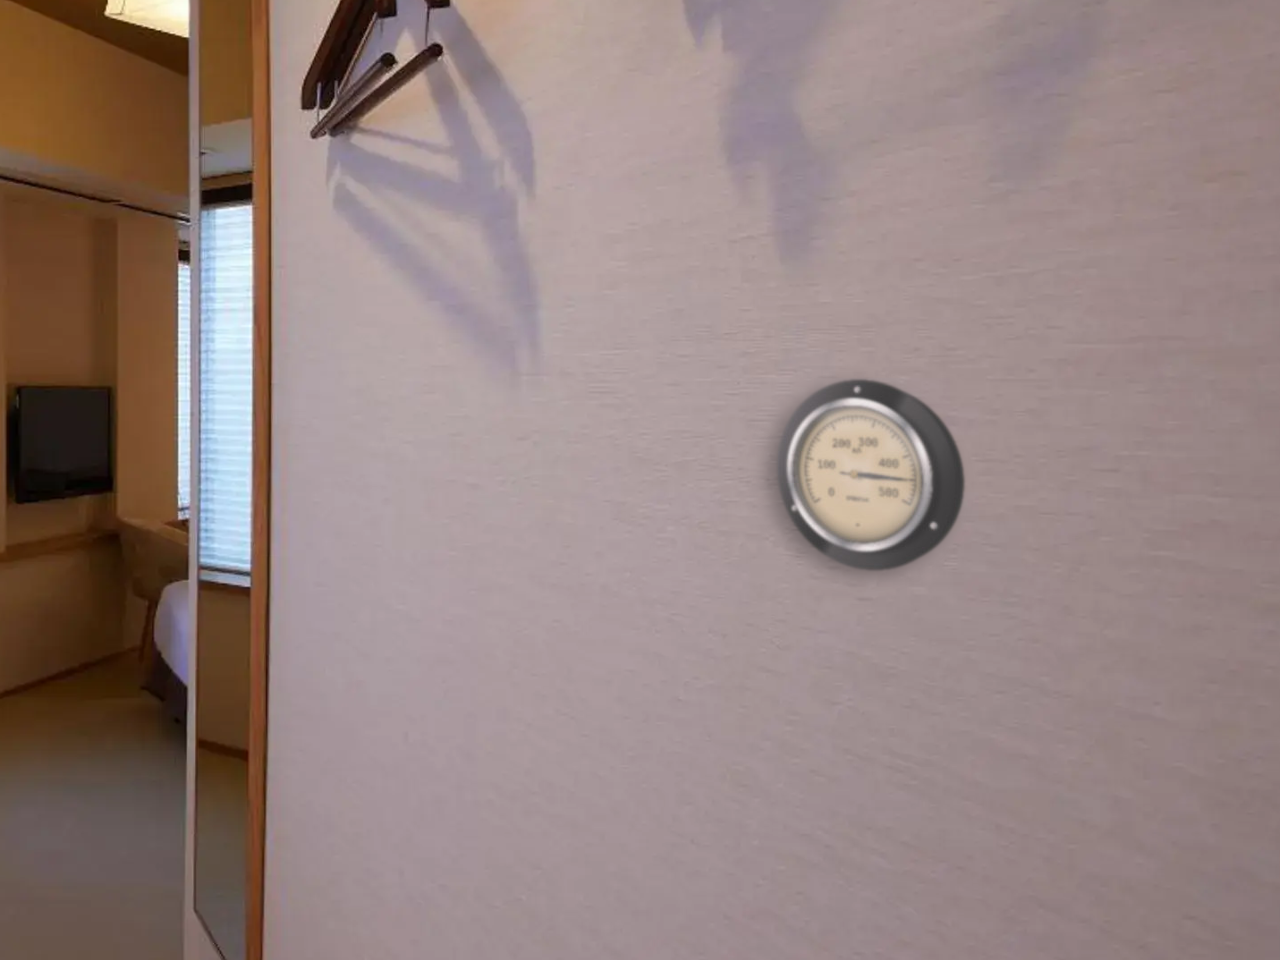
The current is 450 mA
